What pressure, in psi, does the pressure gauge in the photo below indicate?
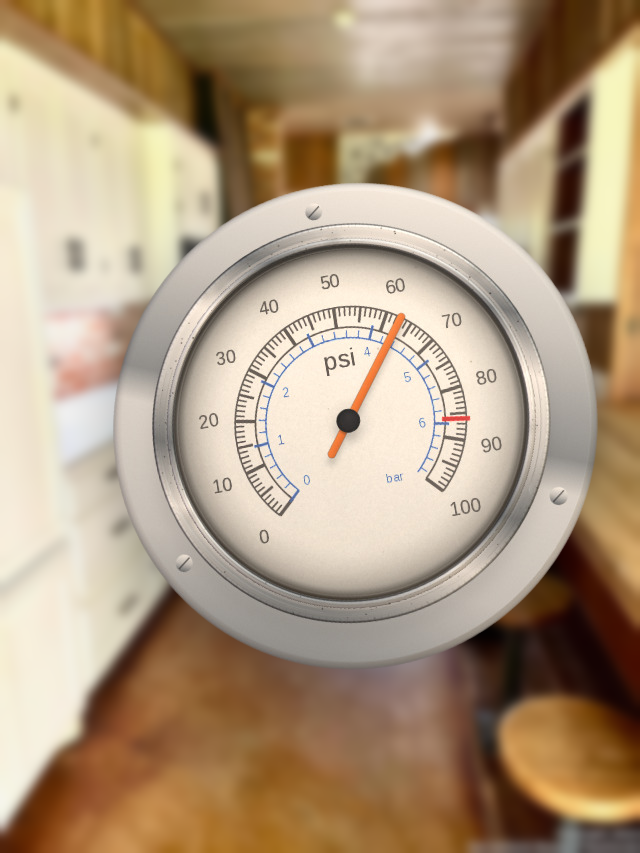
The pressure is 63 psi
